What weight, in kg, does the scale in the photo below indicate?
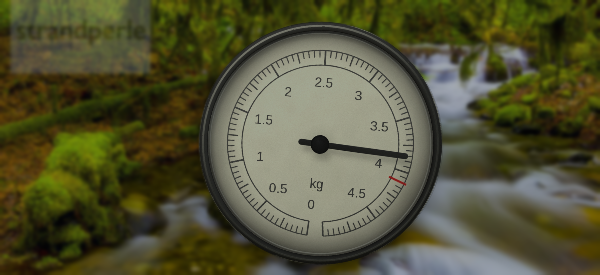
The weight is 3.85 kg
